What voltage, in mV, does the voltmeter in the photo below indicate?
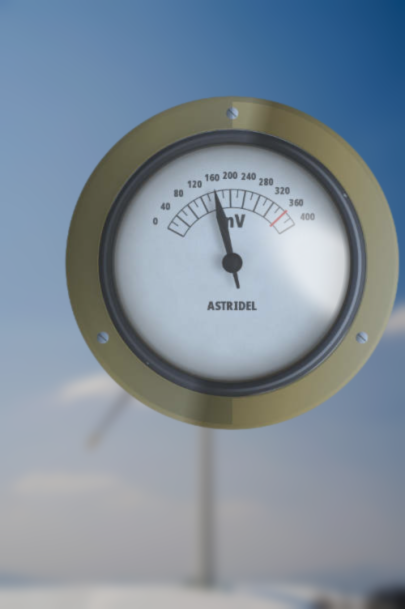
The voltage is 160 mV
